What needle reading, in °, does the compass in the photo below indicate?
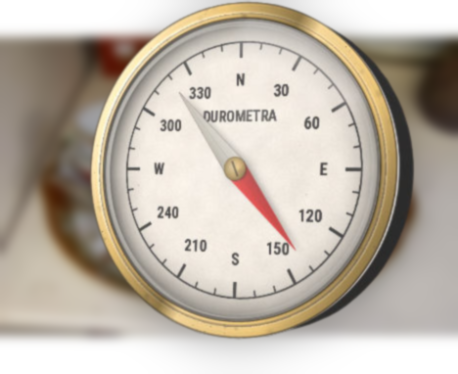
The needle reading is 140 °
